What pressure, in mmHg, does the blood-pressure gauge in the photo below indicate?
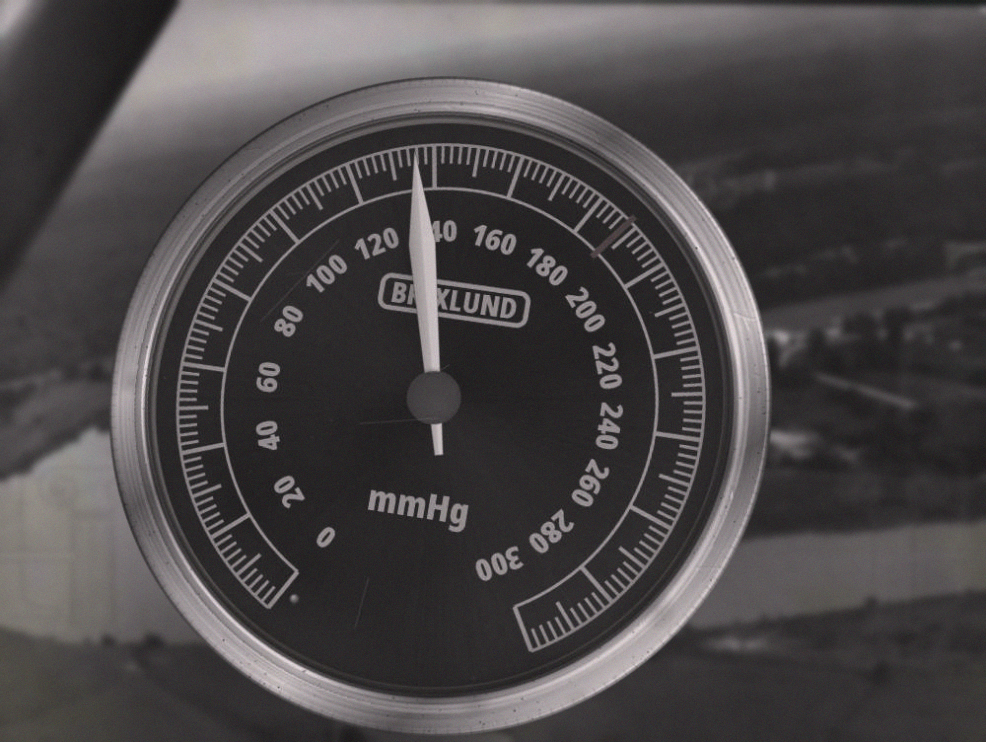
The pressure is 136 mmHg
